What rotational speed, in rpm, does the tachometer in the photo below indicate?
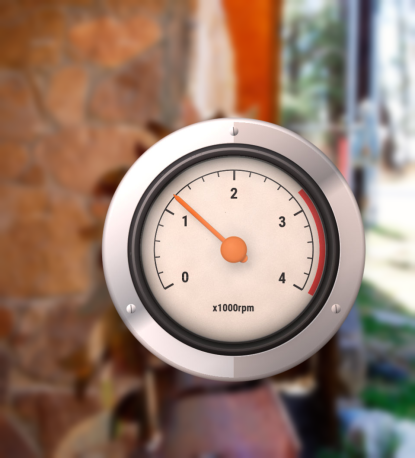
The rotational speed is 1200 rpm
